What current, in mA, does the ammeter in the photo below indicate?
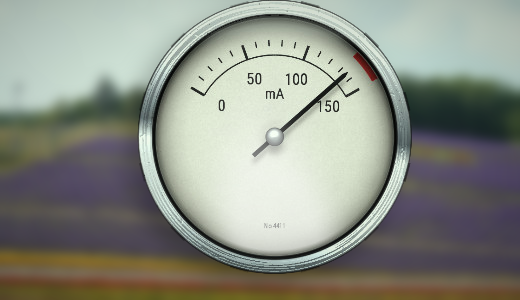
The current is 135 mA
